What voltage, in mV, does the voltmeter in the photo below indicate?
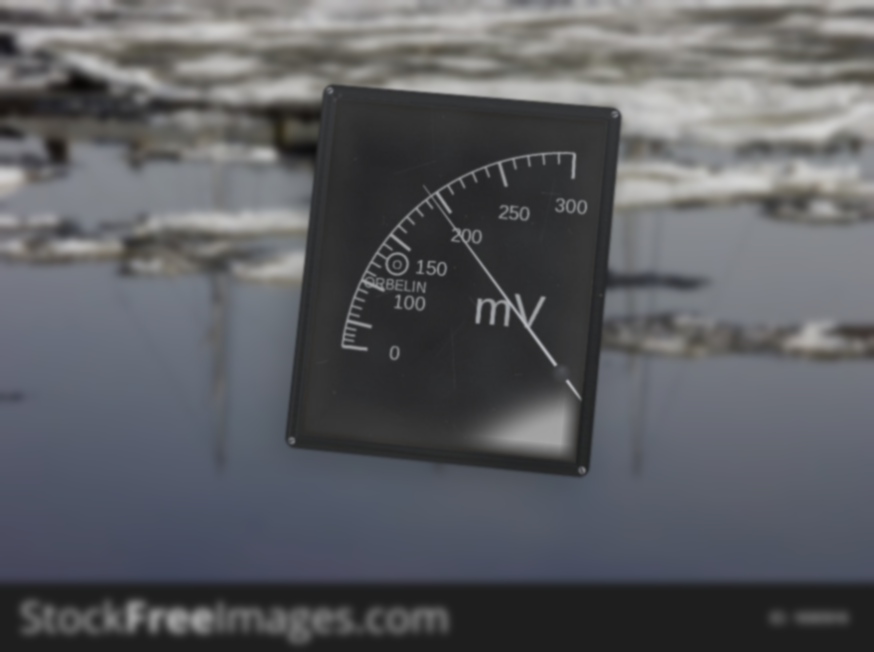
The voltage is 195 mV
